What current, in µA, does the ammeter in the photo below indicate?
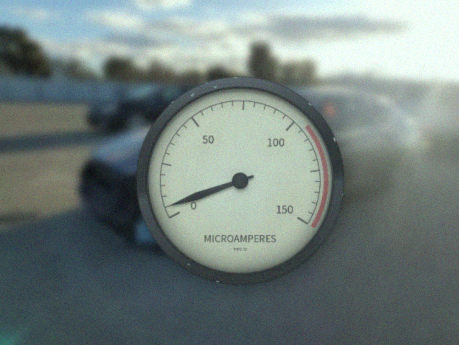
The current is 5 µA
